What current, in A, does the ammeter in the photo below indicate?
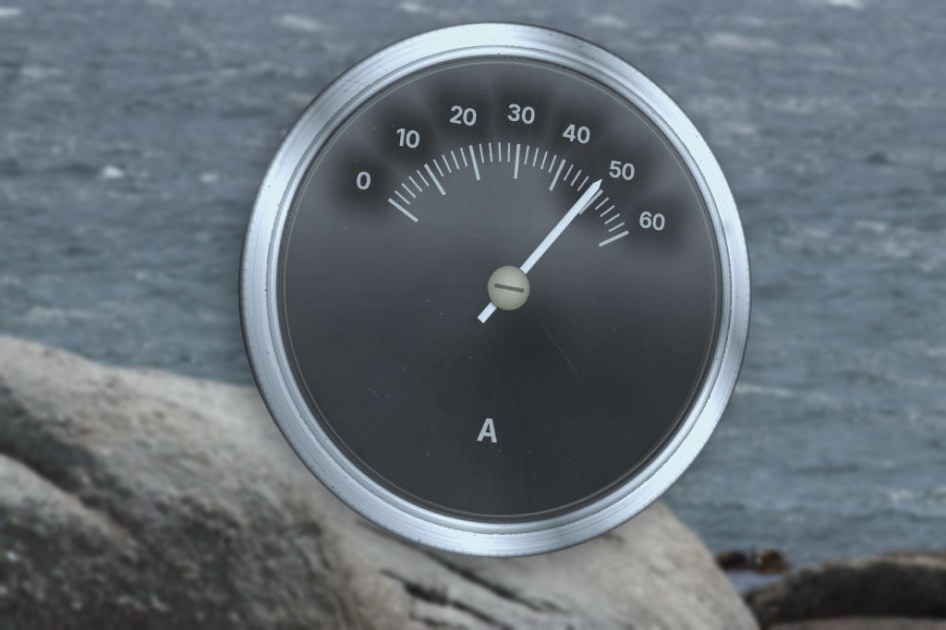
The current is 48 A
